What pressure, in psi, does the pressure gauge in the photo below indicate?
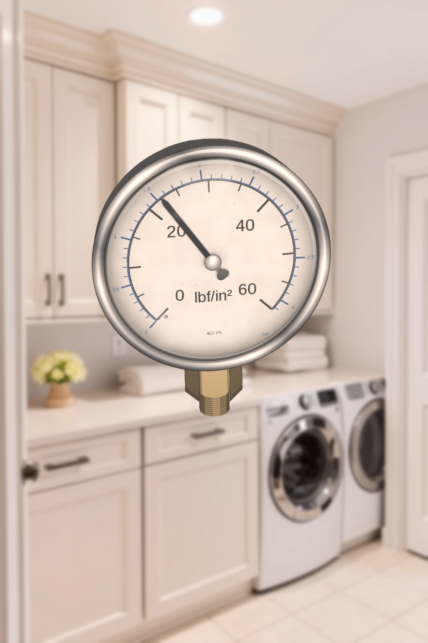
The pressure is 22.5 psi
